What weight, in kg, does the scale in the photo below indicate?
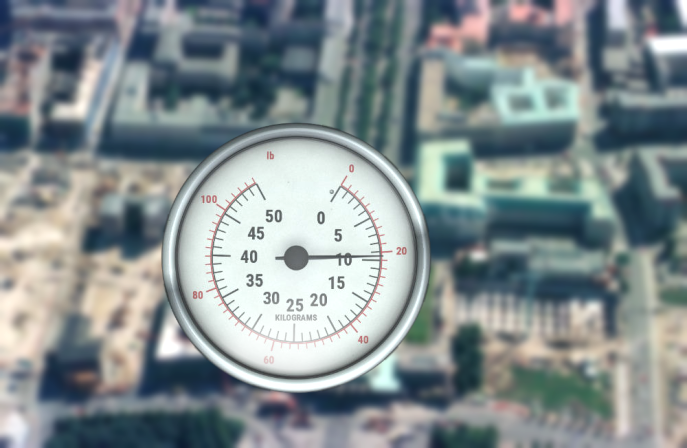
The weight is 9.5 kg
